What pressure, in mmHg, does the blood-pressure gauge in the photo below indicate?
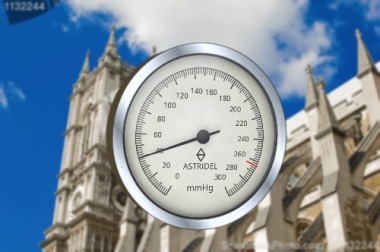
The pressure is 40 mmHg
